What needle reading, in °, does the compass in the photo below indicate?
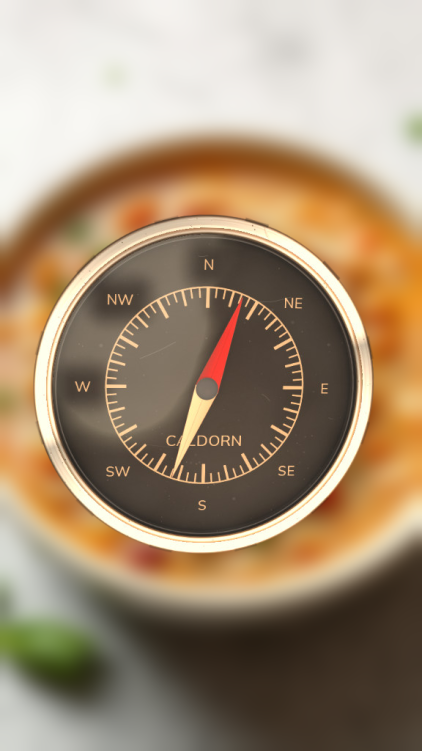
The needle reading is 20 °
